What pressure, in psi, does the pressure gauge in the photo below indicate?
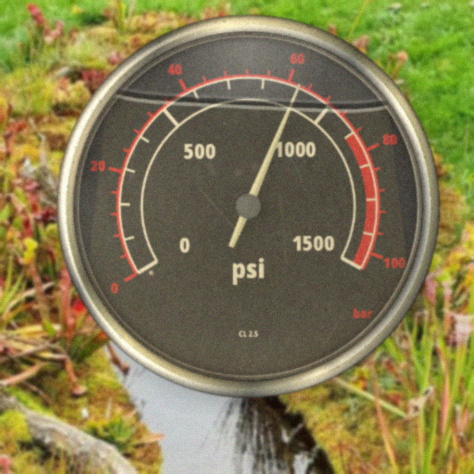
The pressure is 900 psi
